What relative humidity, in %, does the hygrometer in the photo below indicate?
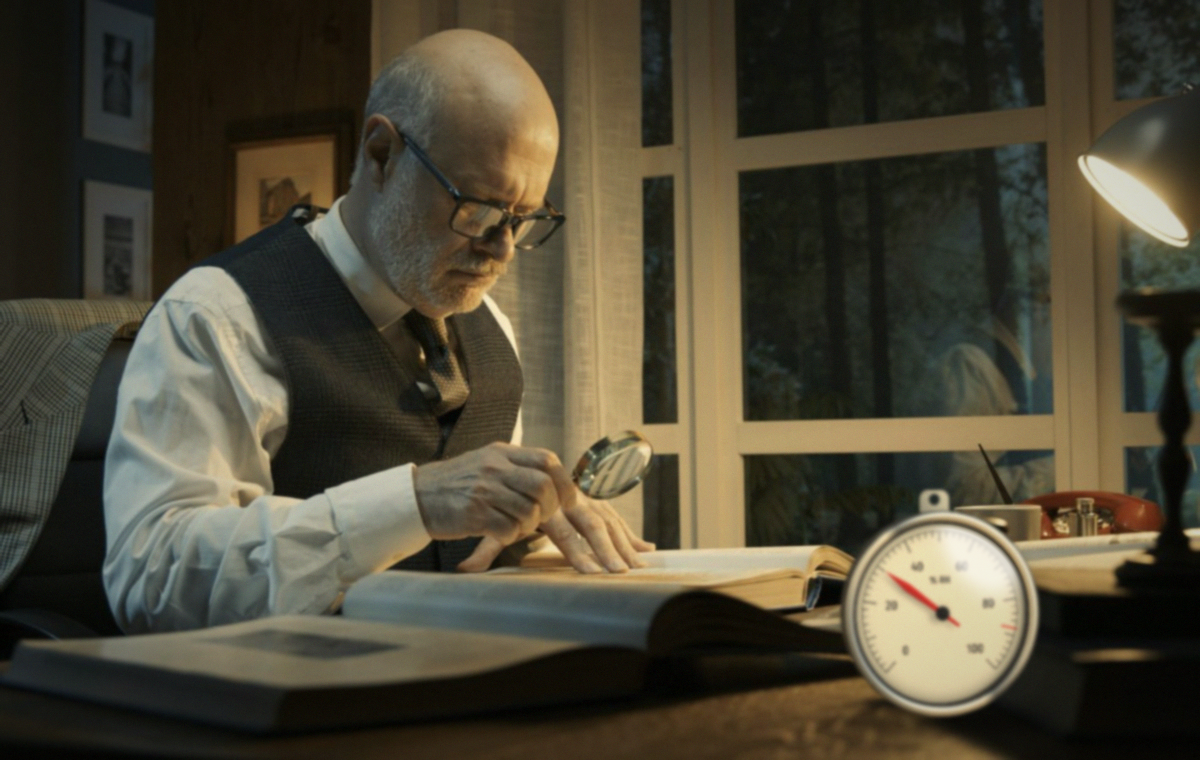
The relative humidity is 30 %
